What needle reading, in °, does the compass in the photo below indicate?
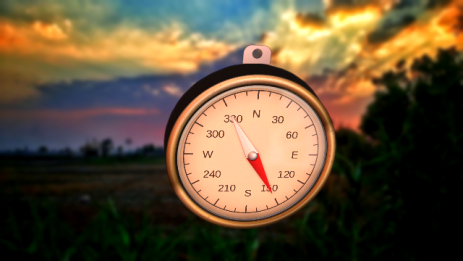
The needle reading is 150 °
